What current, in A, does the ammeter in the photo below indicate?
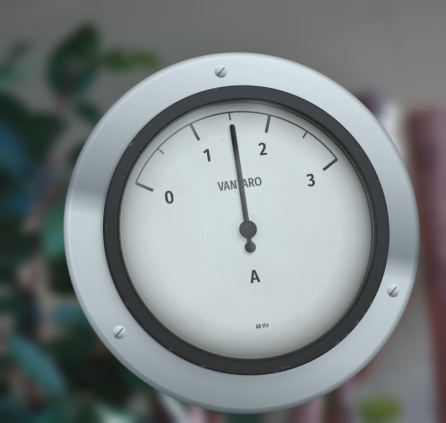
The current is 1.5 A
